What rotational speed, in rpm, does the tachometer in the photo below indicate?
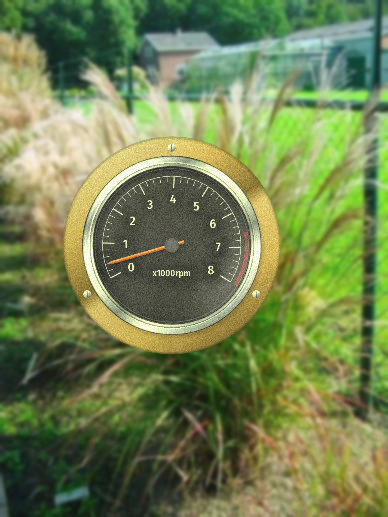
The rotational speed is 400 rpm
